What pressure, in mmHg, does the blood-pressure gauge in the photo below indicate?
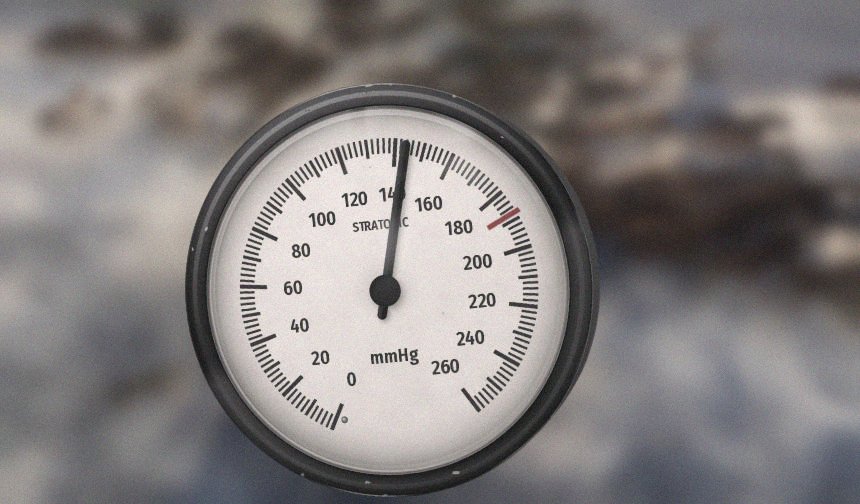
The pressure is 144 mmHg
